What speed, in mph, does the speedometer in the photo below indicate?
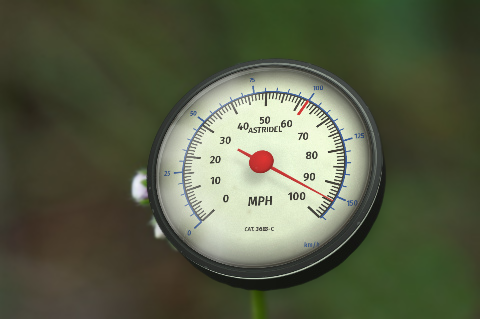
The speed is 95 mph
